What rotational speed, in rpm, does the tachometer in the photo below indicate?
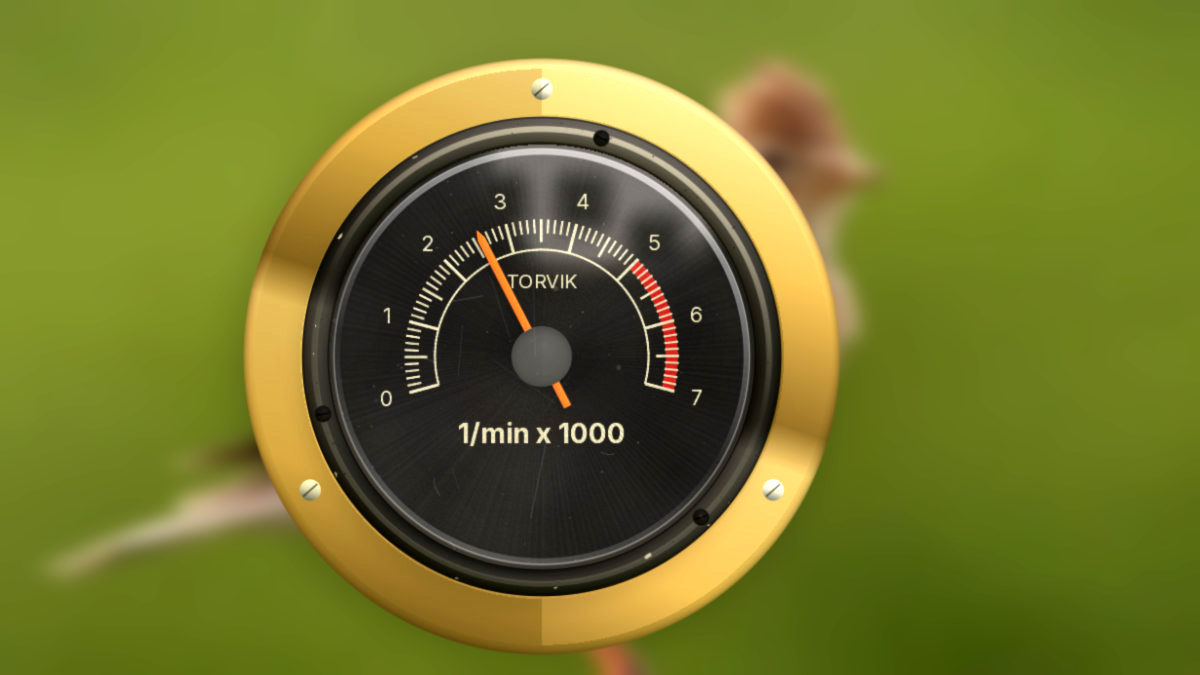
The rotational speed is 2600 rpm
